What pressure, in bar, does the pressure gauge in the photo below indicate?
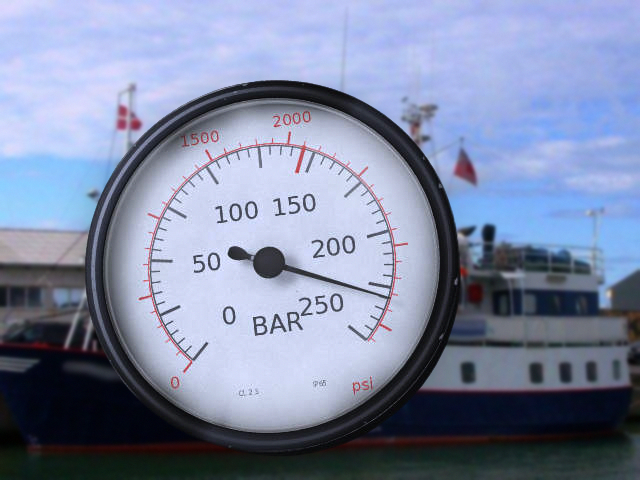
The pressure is 230 bar
